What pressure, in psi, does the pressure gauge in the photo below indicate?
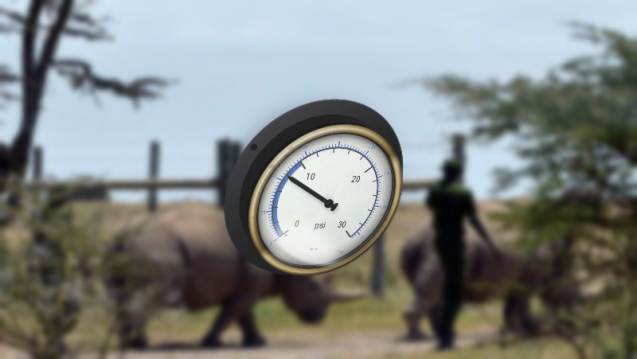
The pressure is 8 psi
